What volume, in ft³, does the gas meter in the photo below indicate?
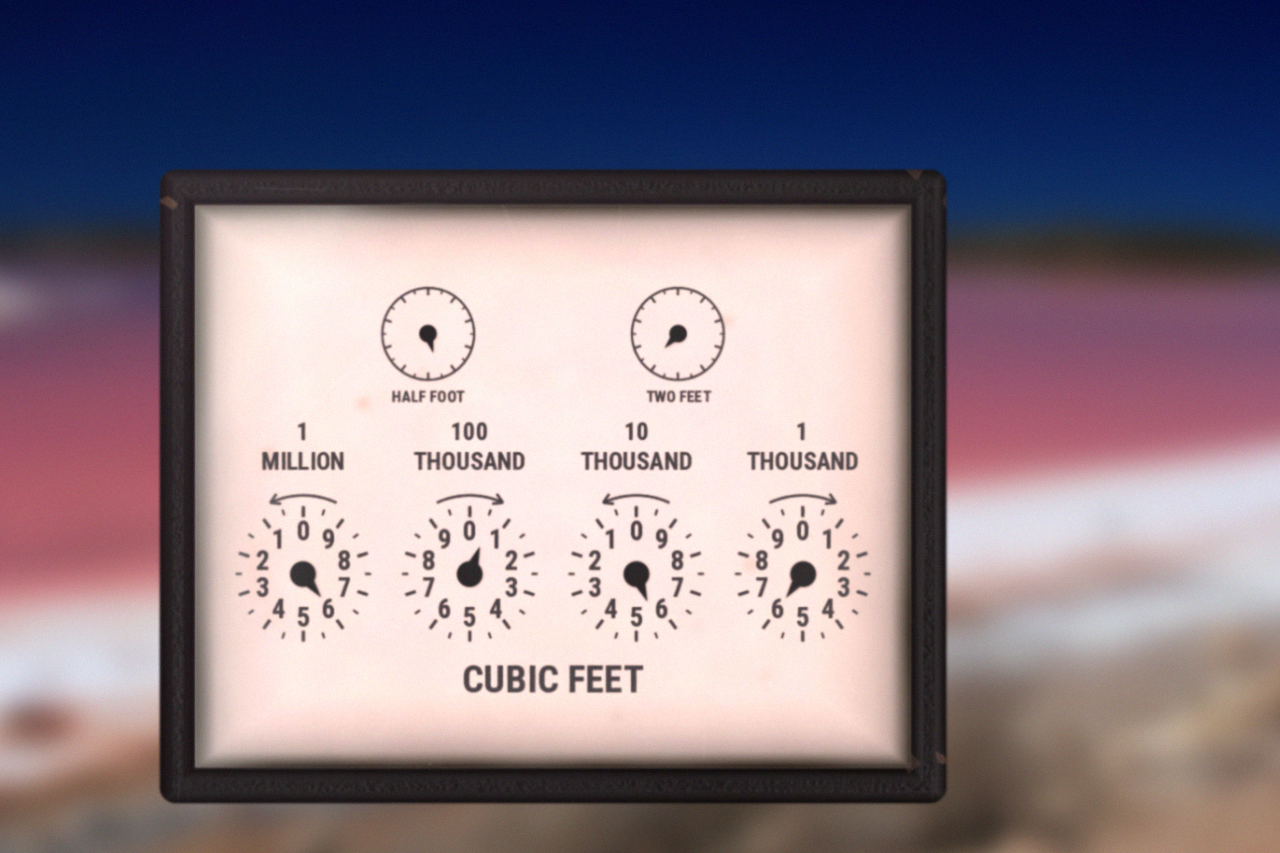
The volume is 605600 ft³
